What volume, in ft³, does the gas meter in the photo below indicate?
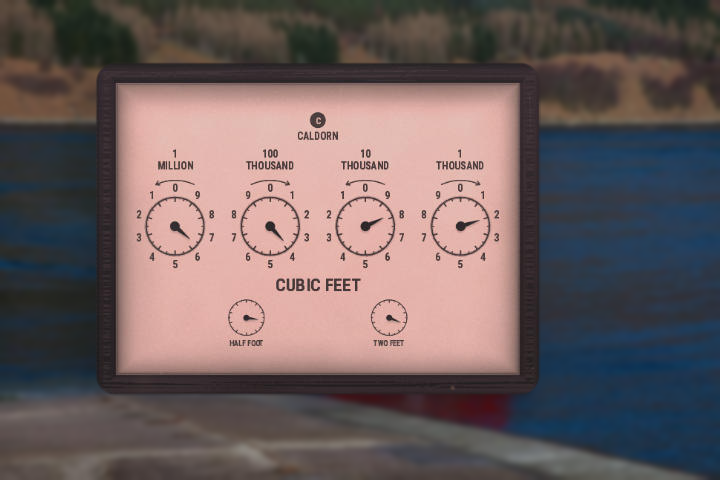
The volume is 638200 ft³
